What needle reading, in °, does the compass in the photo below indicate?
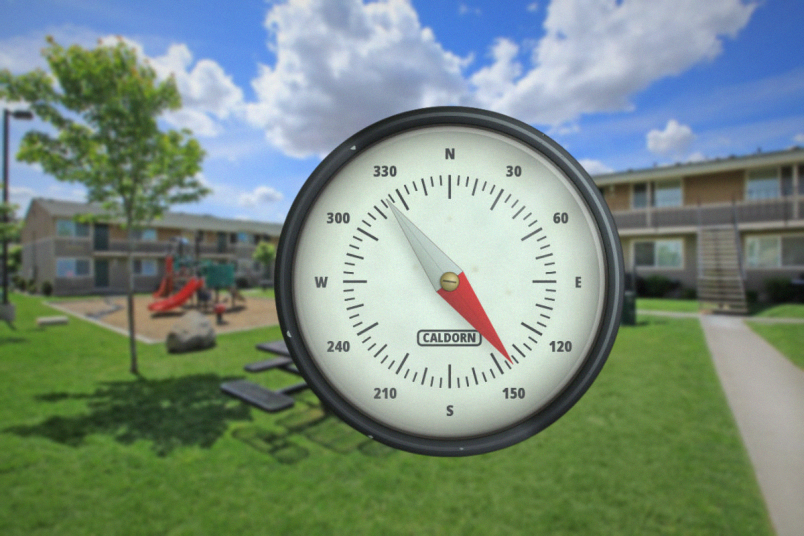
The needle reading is 142.5 °
